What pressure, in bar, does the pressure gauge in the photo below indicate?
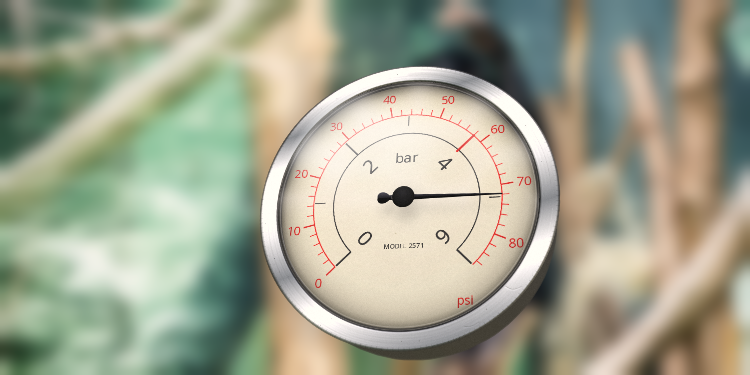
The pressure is 5 bar
